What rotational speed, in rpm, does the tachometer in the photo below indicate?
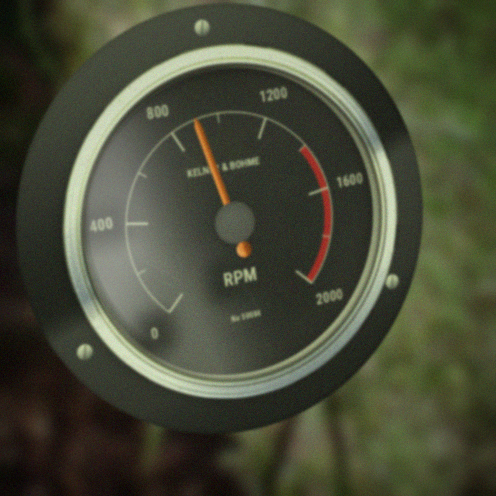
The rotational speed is 900 rpm
